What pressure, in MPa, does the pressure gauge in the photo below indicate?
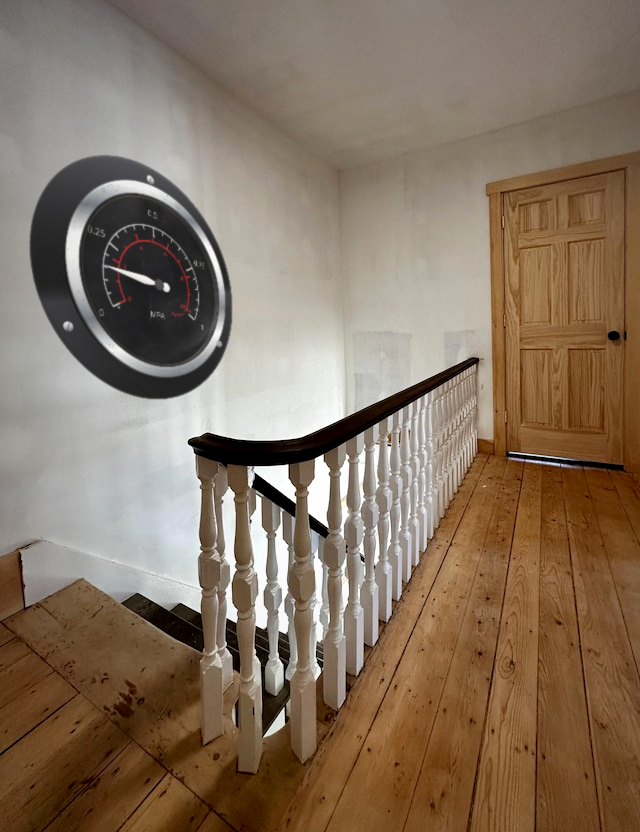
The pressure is 0.15 MPa
